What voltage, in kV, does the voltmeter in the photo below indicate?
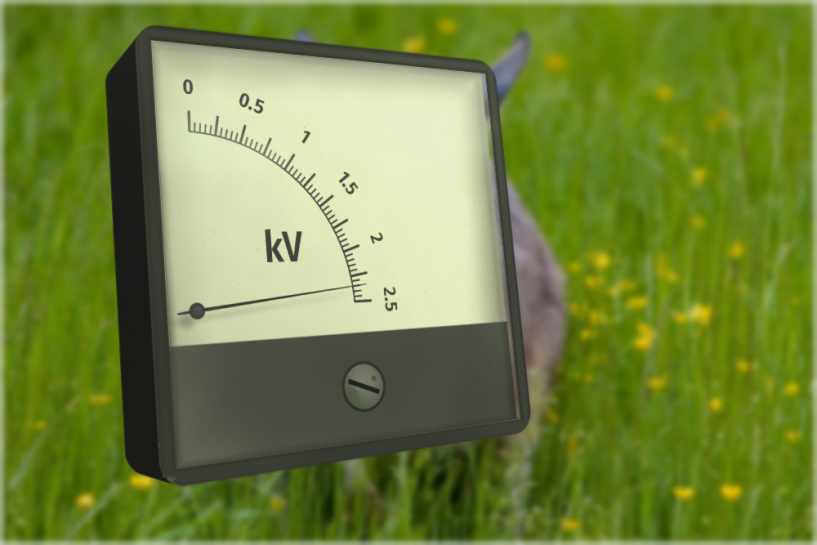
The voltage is 2.35 kV
